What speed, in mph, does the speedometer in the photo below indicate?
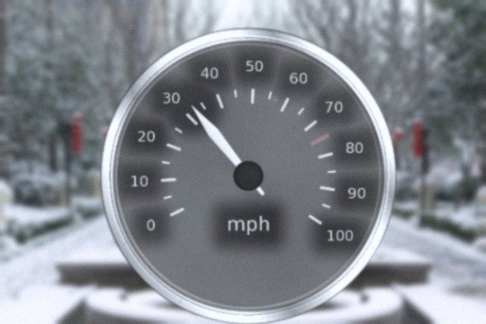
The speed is 32.5 mph
